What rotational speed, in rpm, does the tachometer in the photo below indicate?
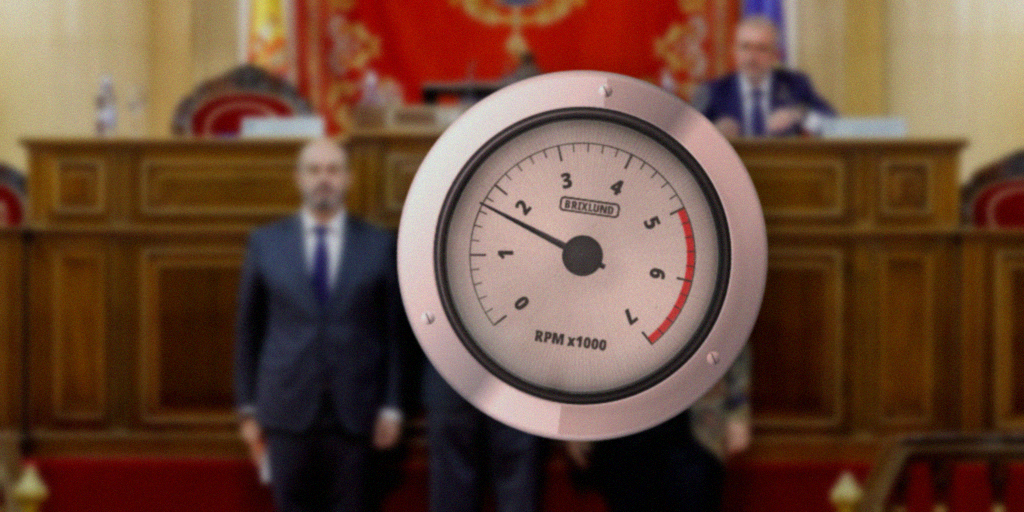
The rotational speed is 1700 rpm
